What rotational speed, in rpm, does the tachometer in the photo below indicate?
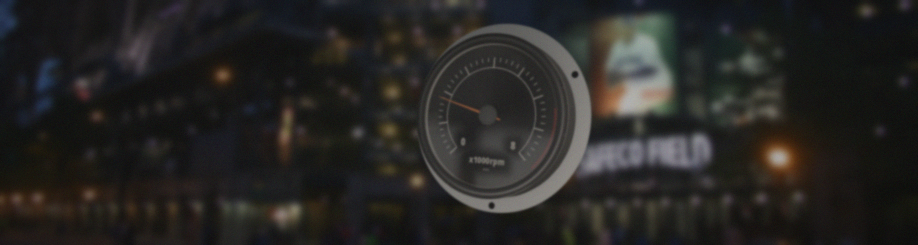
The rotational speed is 1800 rpm
